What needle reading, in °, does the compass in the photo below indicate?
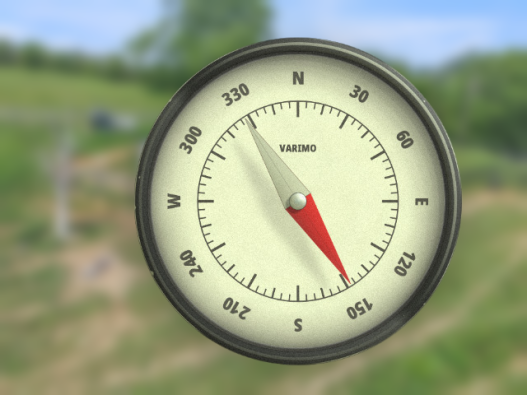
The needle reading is 147.5 °
